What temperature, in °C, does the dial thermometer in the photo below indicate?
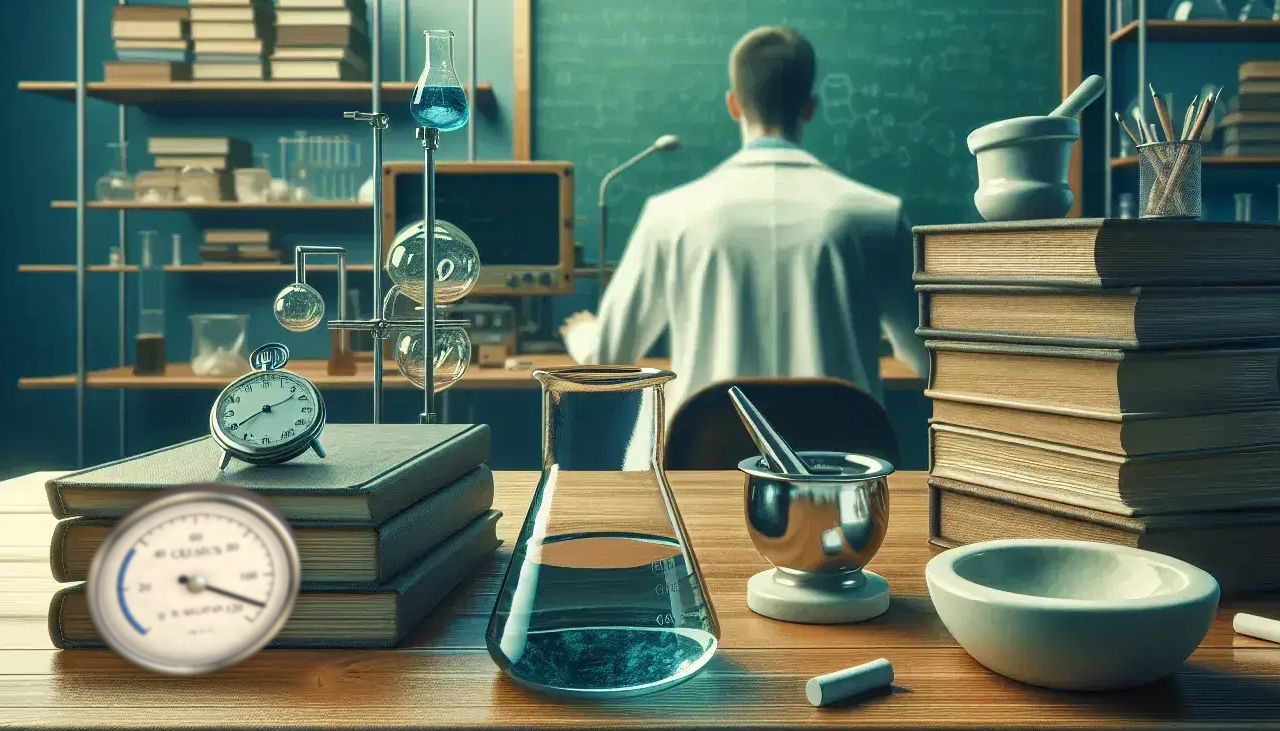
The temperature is 112 °C
